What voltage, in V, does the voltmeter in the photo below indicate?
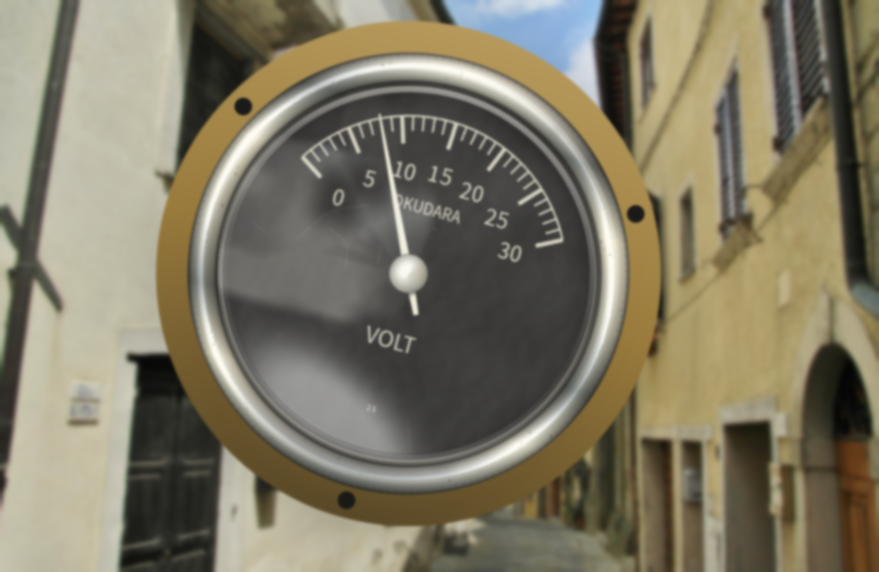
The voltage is 8 V
